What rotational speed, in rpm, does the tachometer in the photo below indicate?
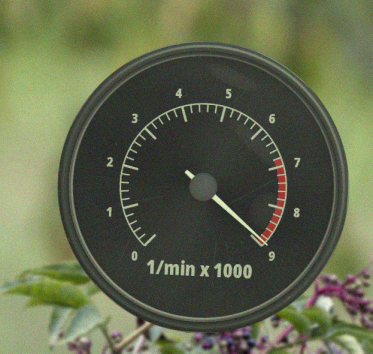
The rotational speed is 8900 rpm
